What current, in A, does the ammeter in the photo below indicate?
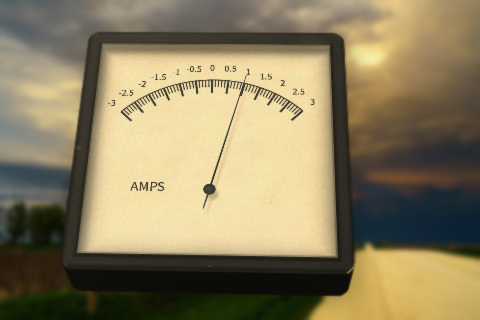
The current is 1 A
